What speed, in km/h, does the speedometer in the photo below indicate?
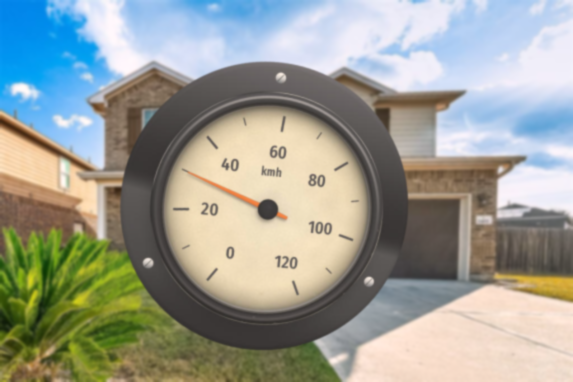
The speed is 30 km/h
